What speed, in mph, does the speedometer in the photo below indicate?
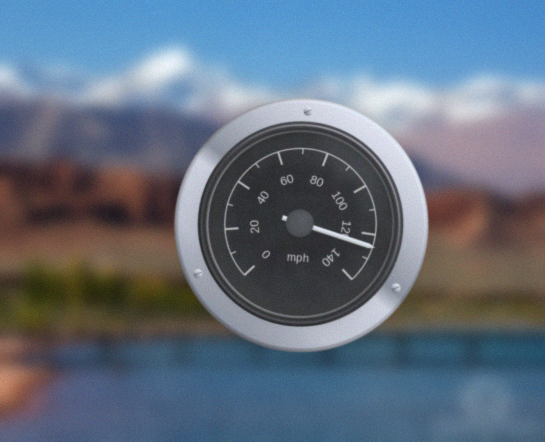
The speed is 125 mph
